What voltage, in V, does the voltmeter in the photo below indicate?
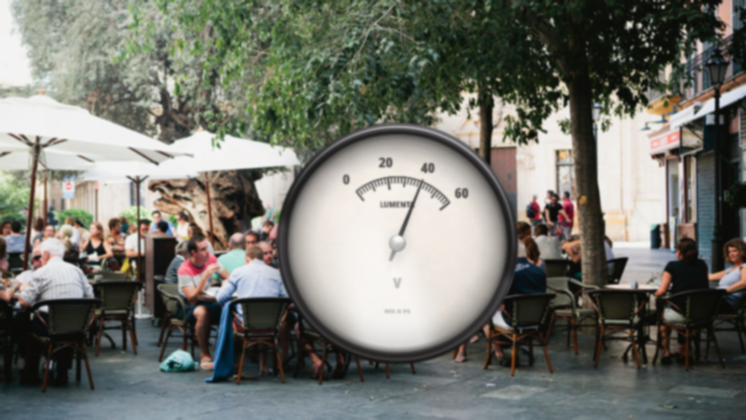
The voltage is 40 V
